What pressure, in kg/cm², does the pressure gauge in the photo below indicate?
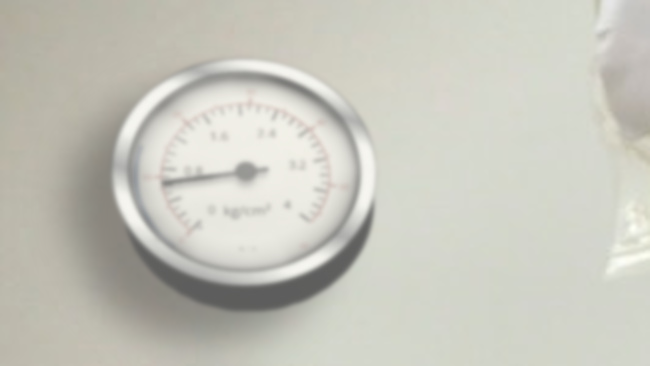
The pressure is 0.6 kg/cm²
